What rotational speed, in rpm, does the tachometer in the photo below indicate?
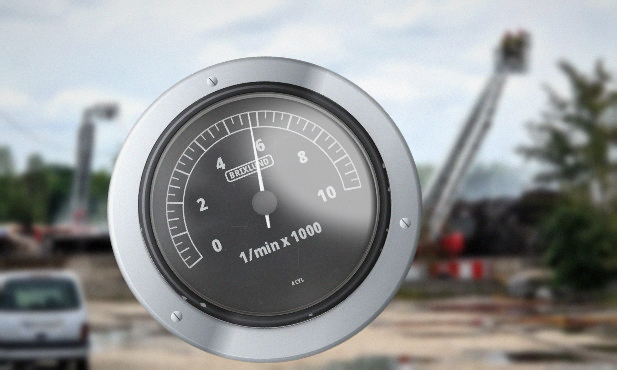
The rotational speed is 5750 rpm
